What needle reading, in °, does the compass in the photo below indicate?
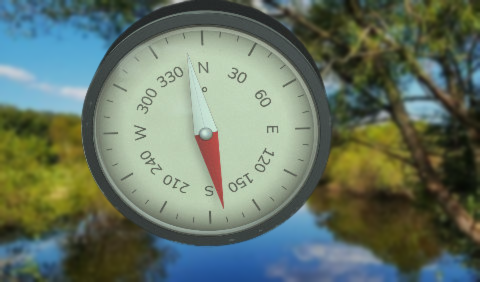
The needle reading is 170 °
